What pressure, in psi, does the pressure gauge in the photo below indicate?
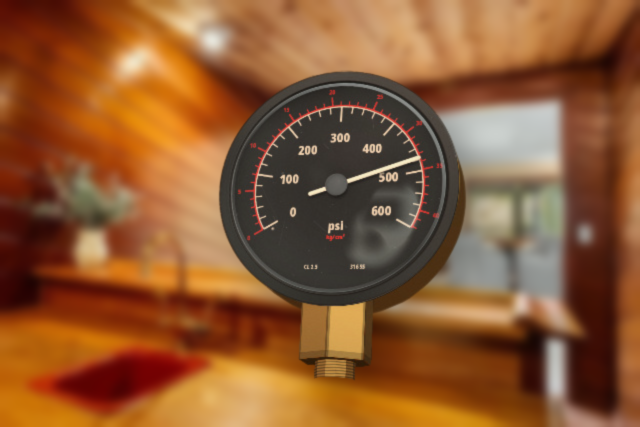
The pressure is 480 psi
